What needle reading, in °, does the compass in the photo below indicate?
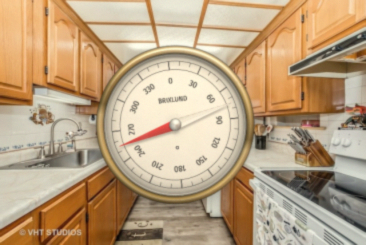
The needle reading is 255 °
